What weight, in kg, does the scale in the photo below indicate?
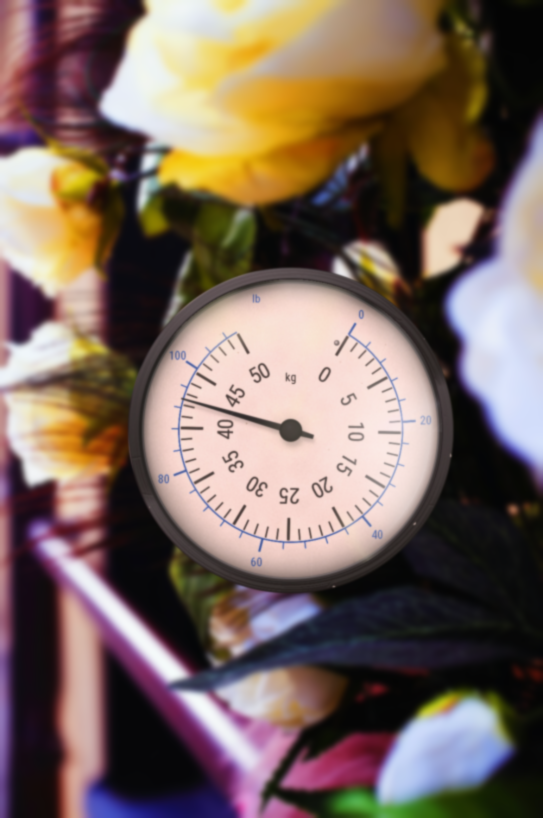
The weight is 42.5 kg
